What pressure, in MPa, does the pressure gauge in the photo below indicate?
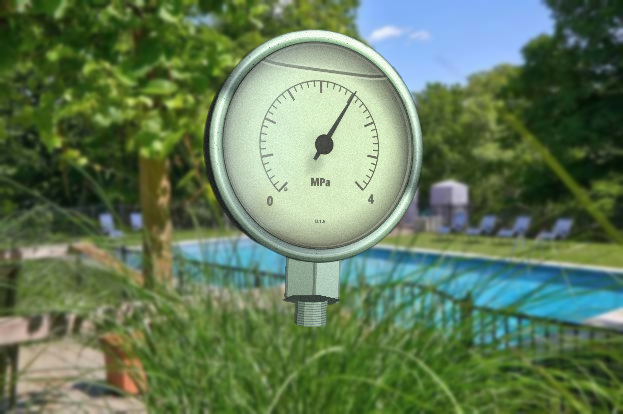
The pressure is 2.5 MPa
